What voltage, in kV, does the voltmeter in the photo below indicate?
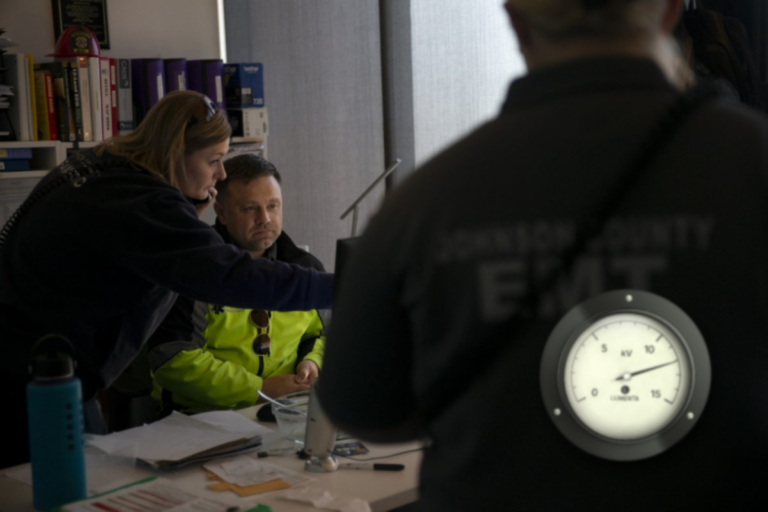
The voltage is 12 kV
